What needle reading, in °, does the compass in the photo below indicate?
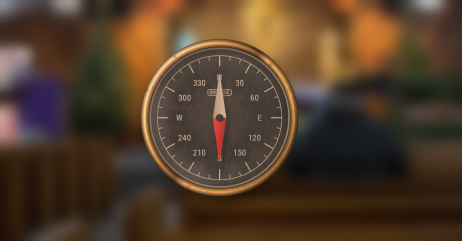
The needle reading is 180 °
